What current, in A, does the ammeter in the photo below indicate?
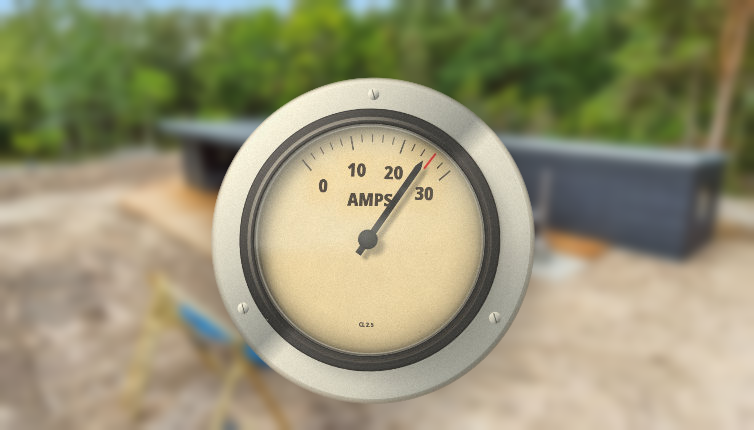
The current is 25 A
